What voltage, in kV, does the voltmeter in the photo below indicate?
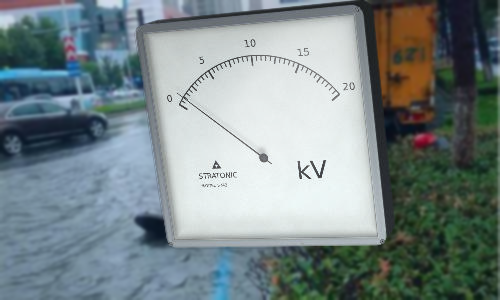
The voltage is 1 kV
